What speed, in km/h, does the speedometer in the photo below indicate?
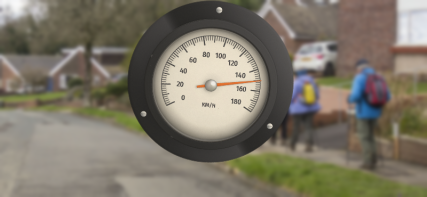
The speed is 150 km/h
